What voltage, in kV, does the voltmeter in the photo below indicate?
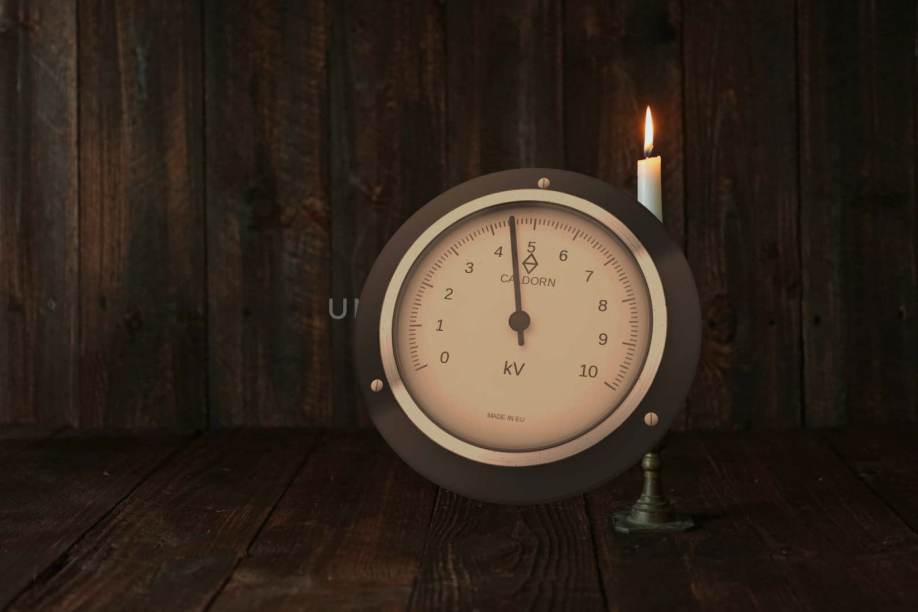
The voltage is 4.5 kV
